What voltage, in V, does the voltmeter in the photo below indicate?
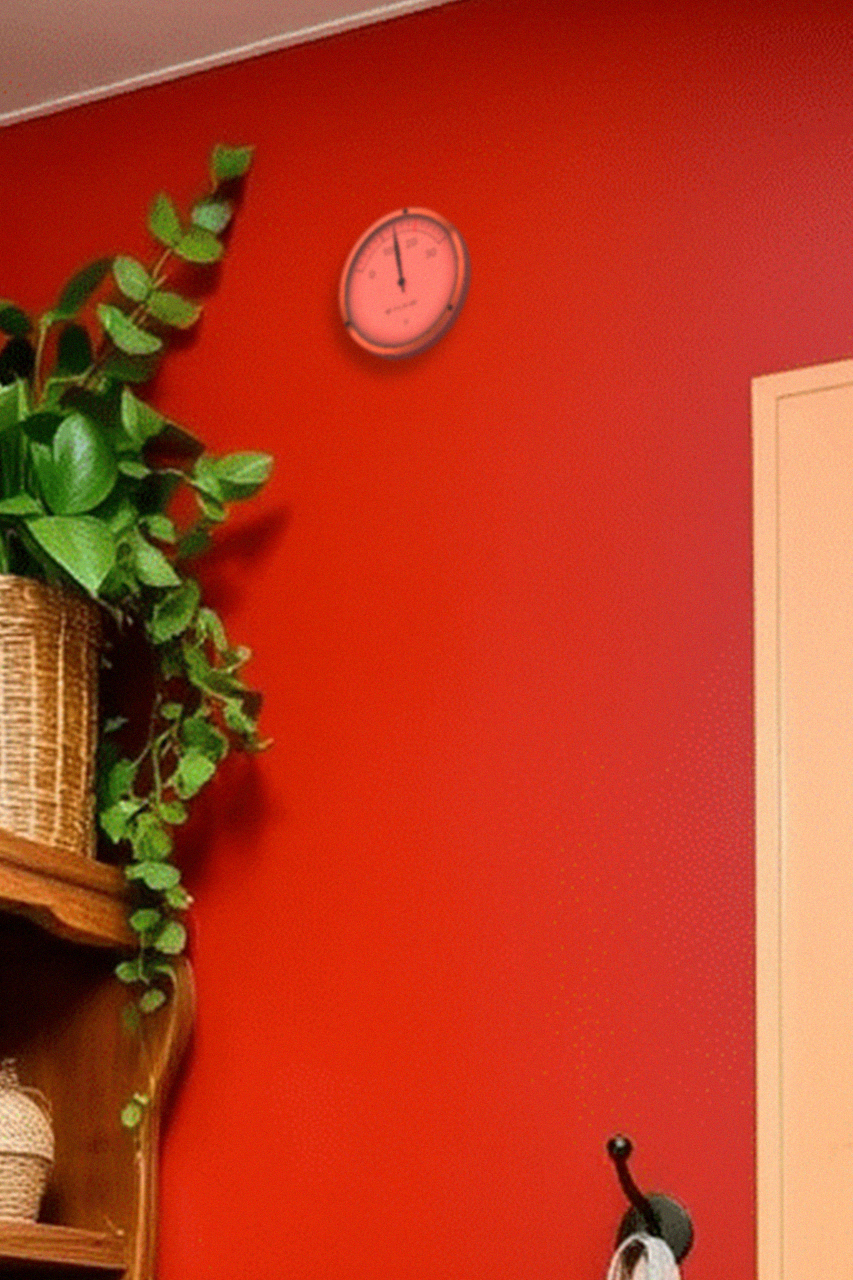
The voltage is 14 V
